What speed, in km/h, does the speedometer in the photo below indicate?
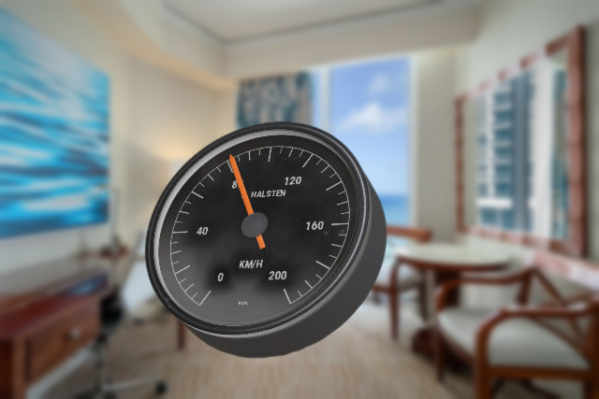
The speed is 82.5 km/h
